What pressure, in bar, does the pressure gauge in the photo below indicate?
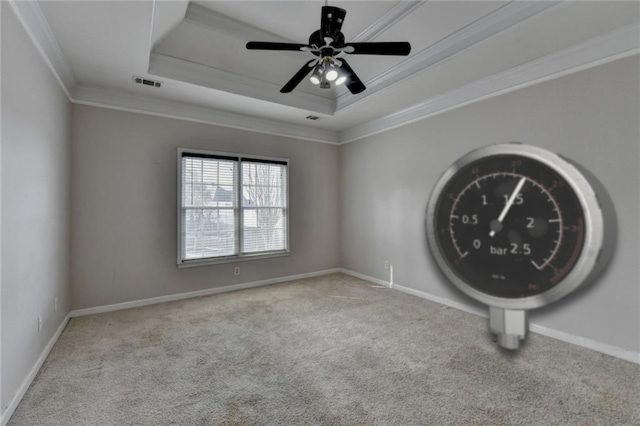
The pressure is 1.5 bar
